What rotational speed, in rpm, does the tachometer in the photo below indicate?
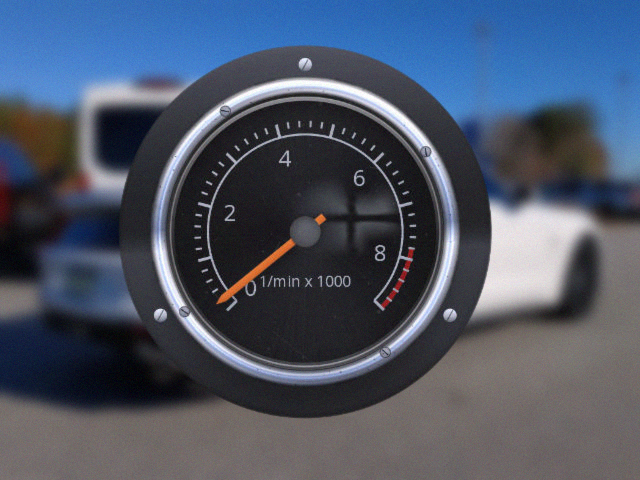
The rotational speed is 200 rpm
